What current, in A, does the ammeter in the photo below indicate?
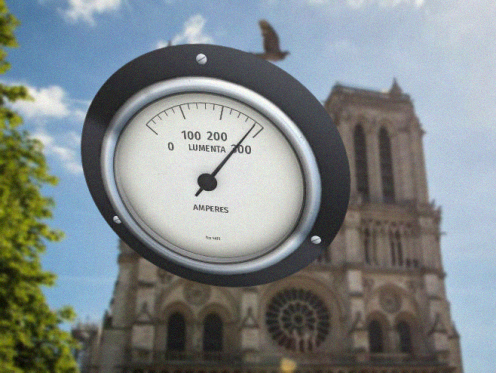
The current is 280 A
